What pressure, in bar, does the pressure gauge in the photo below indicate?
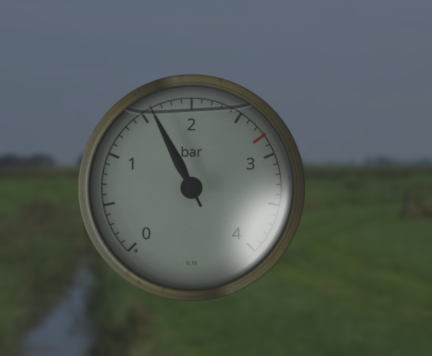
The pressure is 1.6 bar
